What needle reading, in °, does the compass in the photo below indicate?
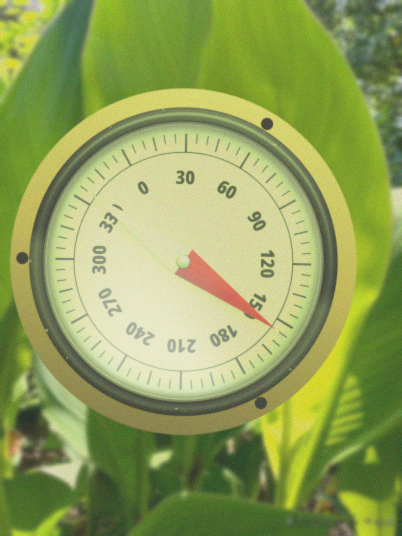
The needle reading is 155 °
